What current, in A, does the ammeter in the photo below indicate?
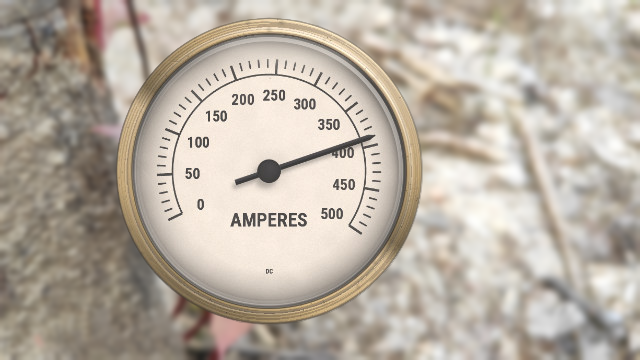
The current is 390 A
